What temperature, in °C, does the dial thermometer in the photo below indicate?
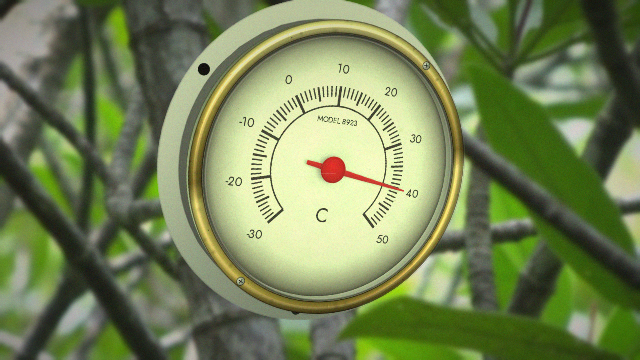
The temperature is 40 °C
